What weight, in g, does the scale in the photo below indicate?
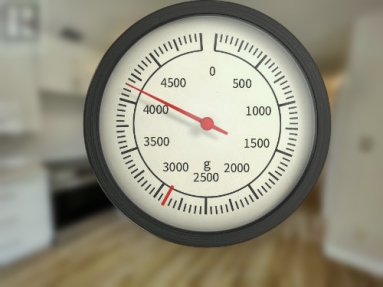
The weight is 4150 g
